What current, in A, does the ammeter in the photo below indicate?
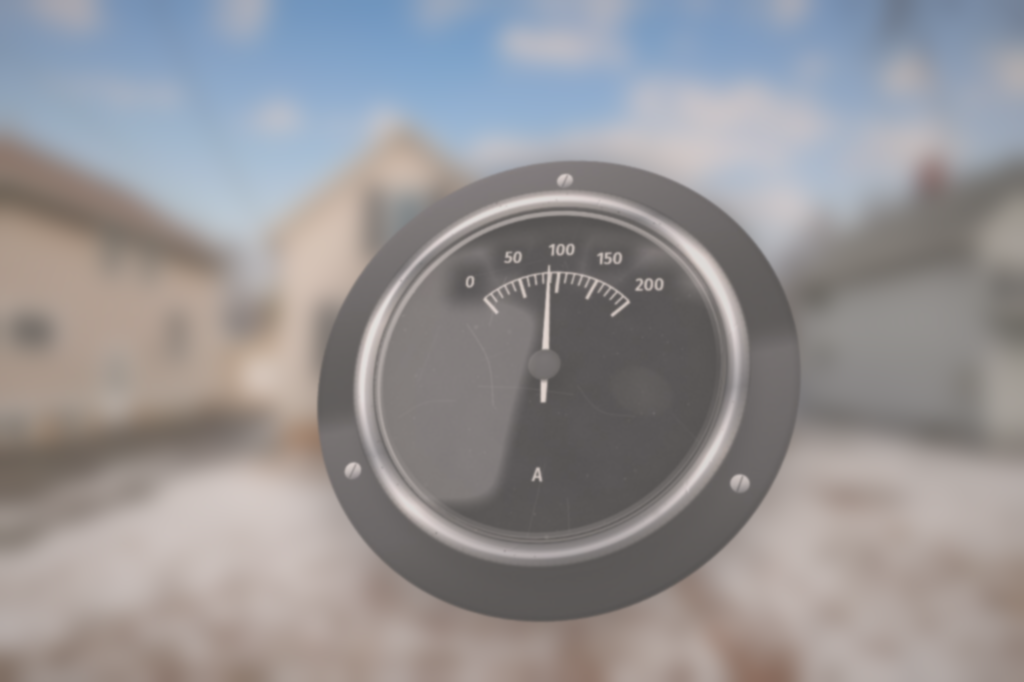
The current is 90 A
